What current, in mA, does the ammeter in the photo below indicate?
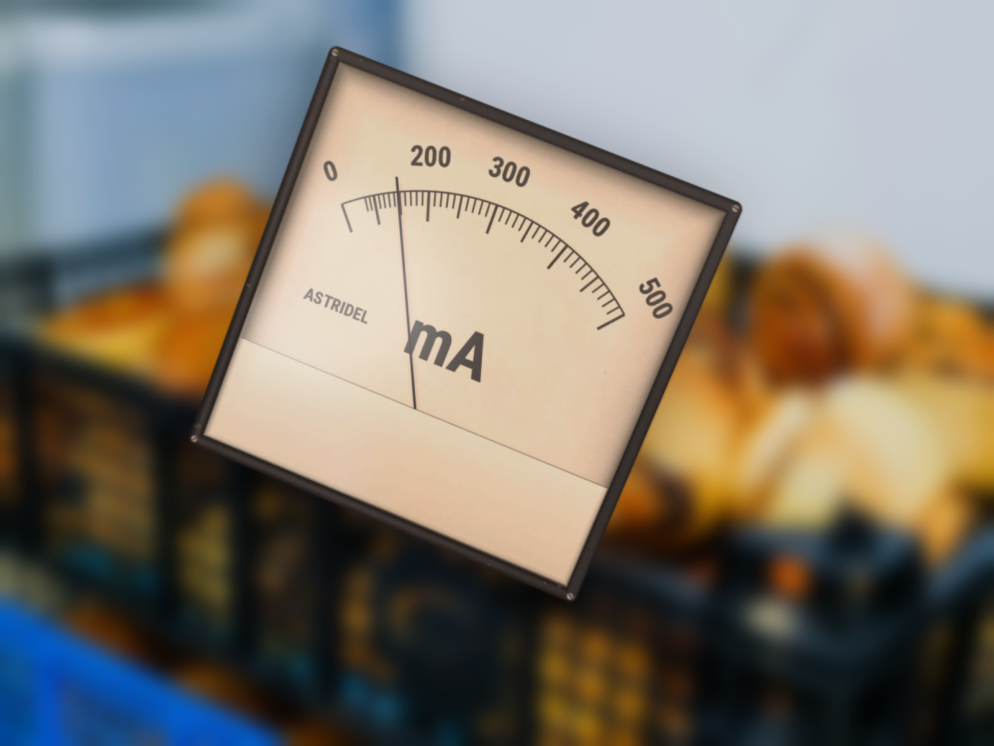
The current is 150 mA
